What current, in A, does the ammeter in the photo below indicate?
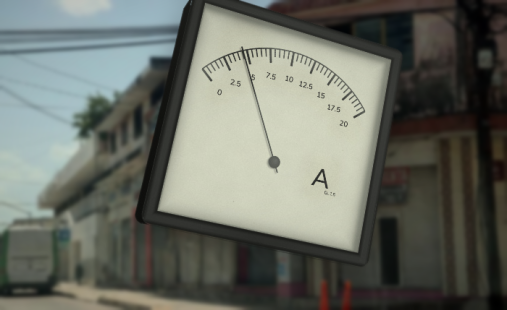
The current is 4.5 A
